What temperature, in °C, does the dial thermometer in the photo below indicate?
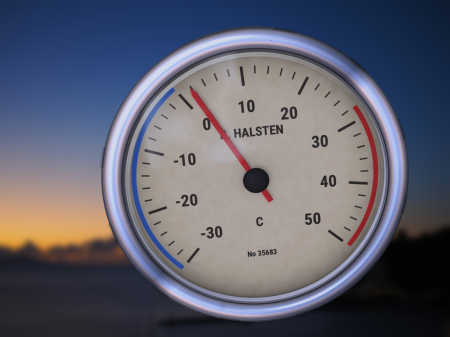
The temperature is 2 °C
